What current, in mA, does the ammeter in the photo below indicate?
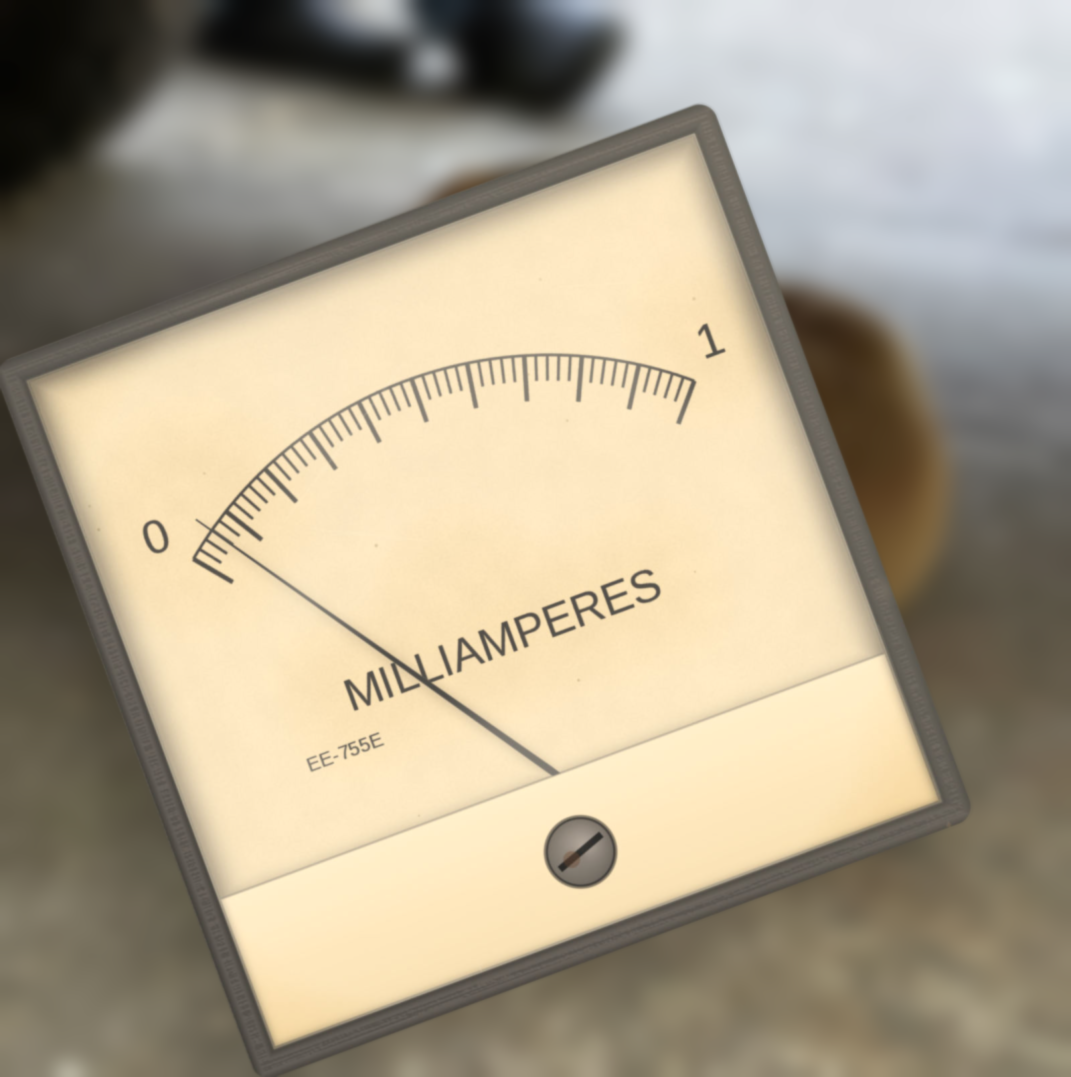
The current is 0.06 mA
